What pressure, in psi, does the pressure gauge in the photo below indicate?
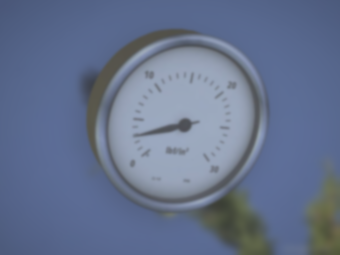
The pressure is 3 psi
